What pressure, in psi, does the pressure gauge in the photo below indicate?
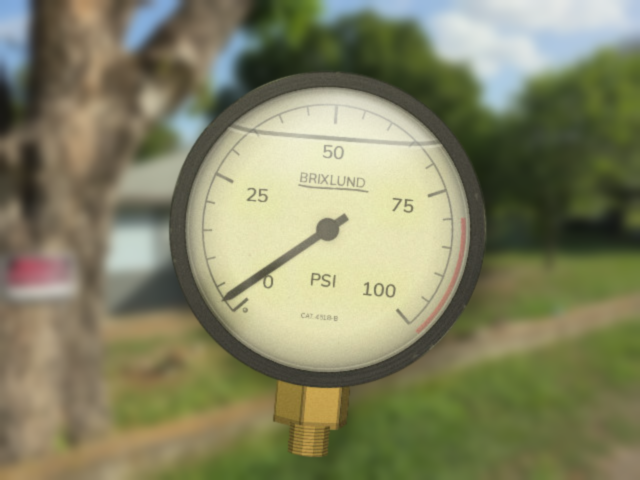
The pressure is 2.5 psi
